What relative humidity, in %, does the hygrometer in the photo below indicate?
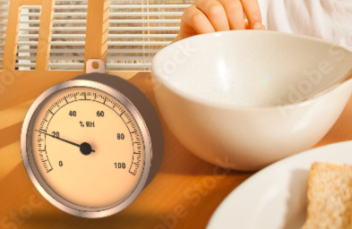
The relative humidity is 20 %
